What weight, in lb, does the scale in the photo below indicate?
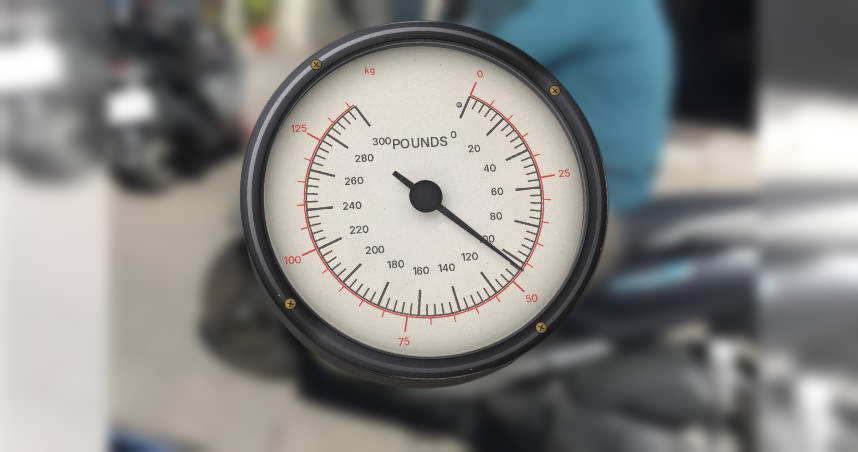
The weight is 104 lb
